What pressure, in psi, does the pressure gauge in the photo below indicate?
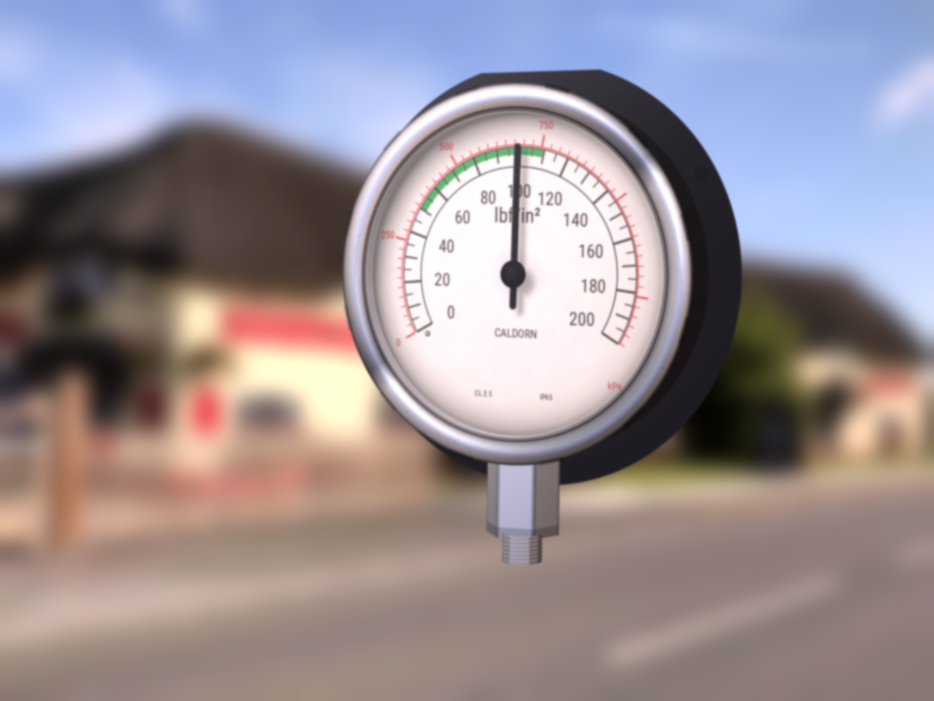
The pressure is 100 psi
